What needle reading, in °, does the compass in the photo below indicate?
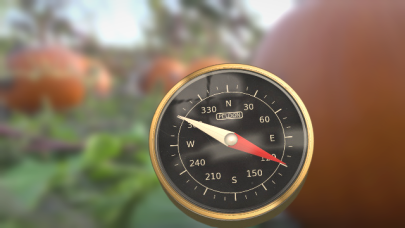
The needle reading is 120 °
